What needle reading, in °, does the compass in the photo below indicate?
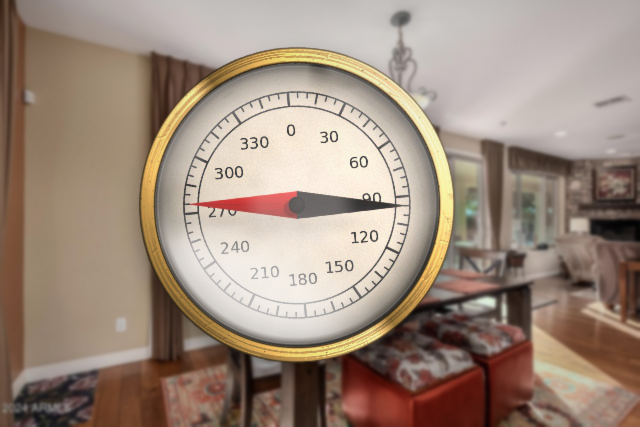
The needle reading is 275 °
